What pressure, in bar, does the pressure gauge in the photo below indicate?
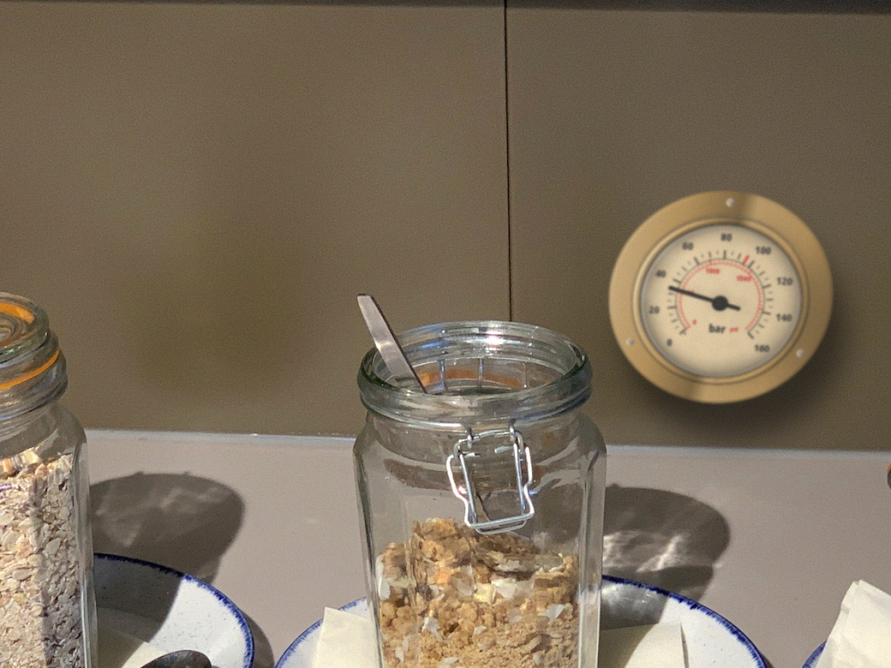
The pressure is 35 bar
